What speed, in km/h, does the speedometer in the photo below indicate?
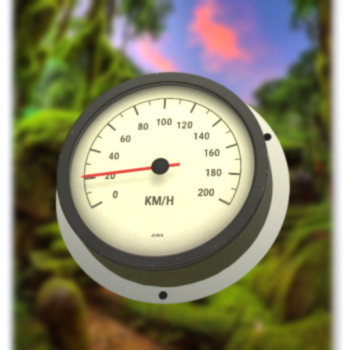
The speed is 20 km/h
